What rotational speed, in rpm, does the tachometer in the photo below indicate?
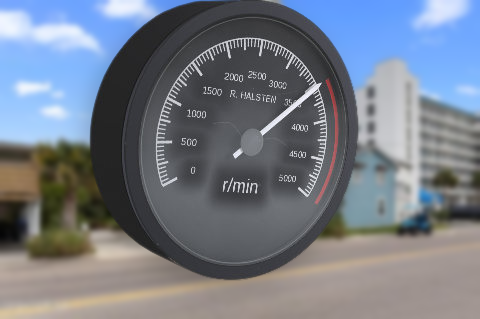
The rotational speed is 3500 rpm
